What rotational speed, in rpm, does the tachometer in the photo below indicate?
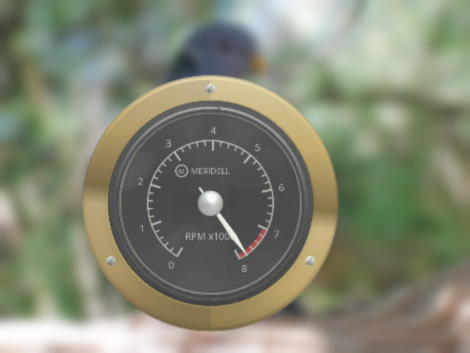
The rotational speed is 7800 rpm
